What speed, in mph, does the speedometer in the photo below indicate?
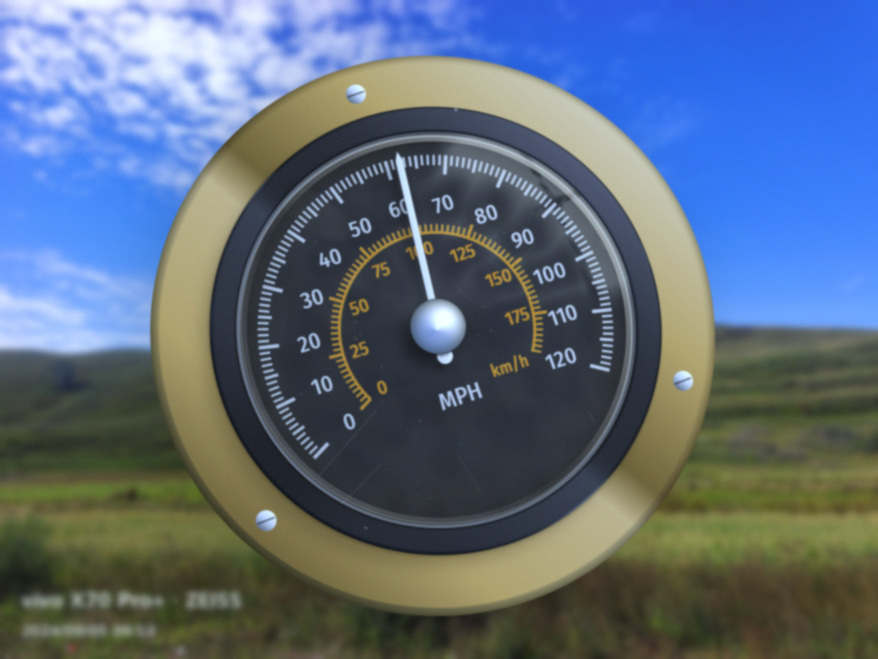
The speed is 62 mph
